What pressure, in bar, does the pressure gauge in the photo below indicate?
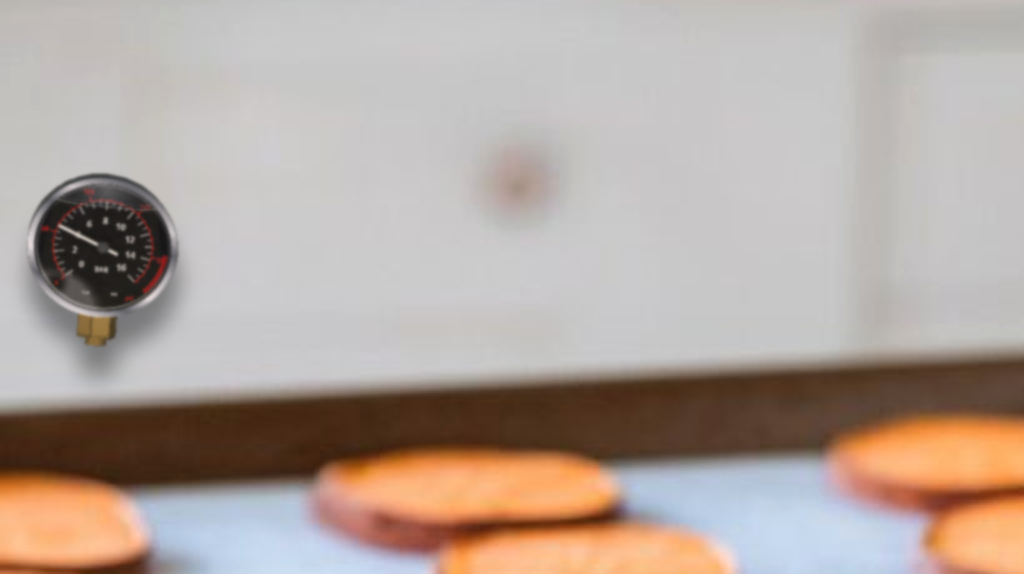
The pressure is 4 bar
